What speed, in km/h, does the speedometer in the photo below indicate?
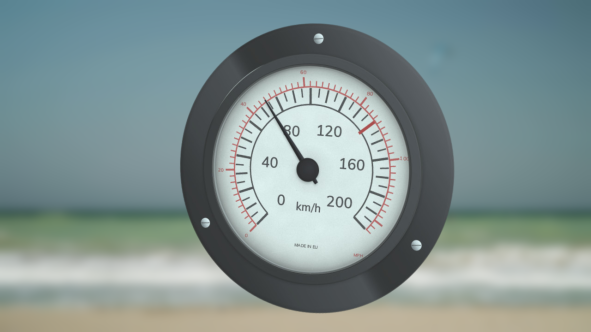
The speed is 75 km/h
